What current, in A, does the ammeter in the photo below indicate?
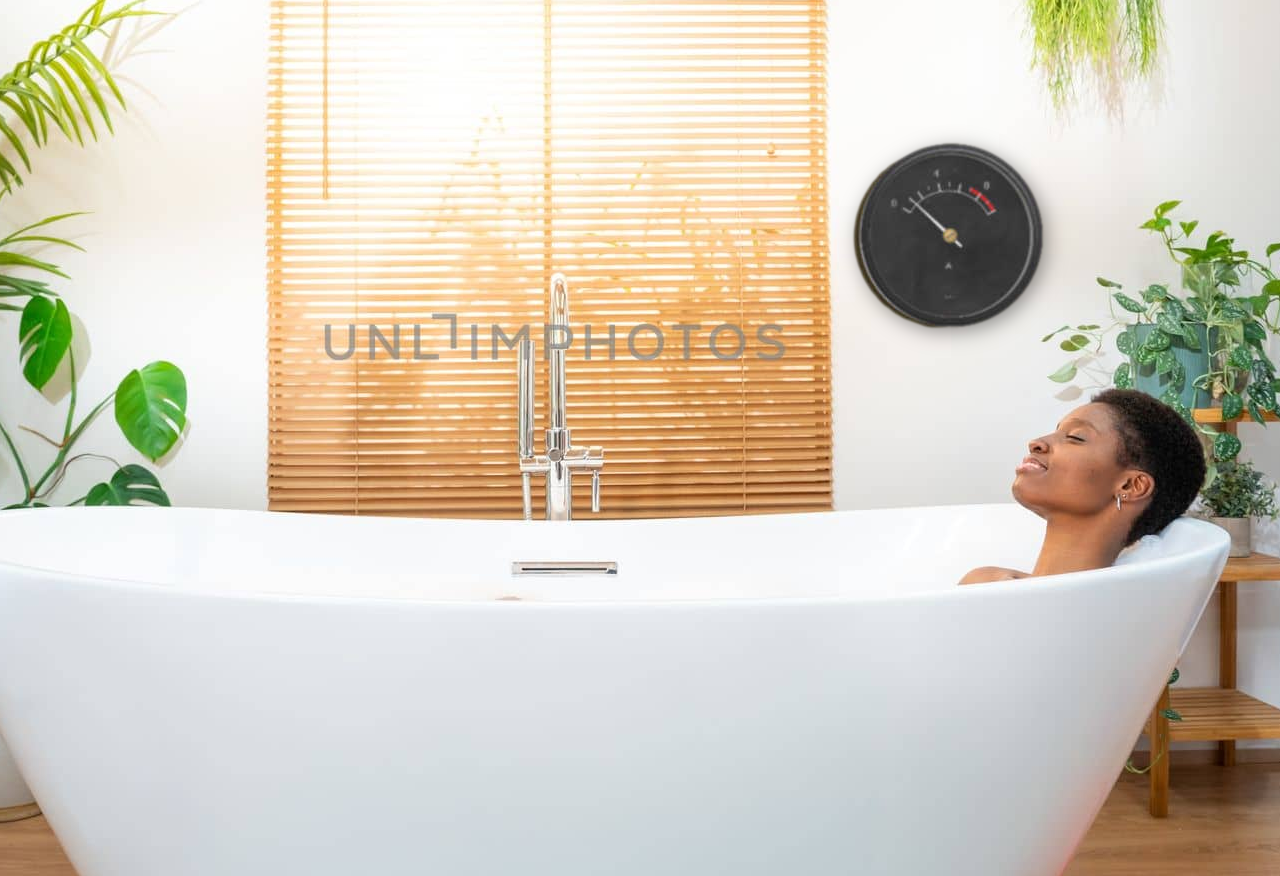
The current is 1 A
